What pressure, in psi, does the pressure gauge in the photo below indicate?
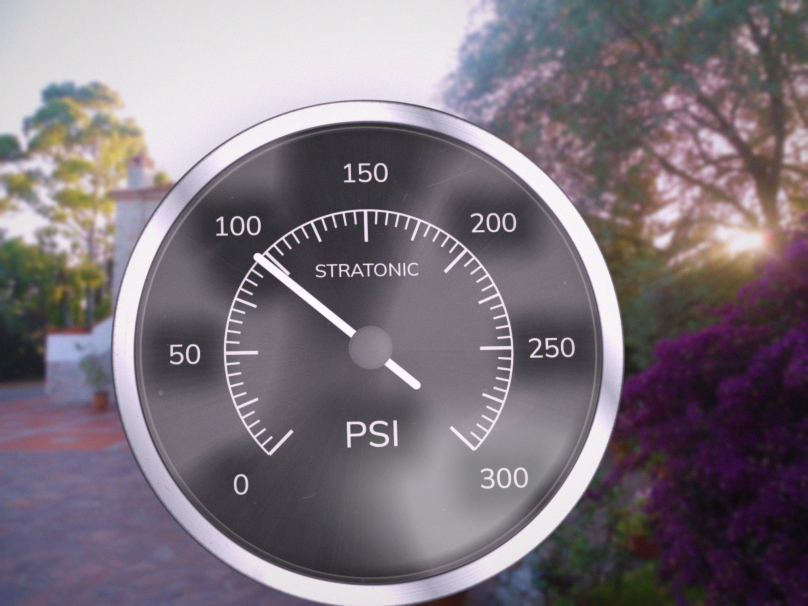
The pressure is 95 psi
